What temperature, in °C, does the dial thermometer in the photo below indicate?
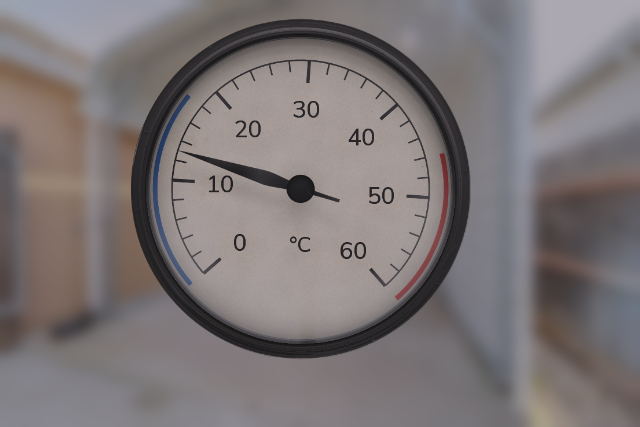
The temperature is 13 °C
